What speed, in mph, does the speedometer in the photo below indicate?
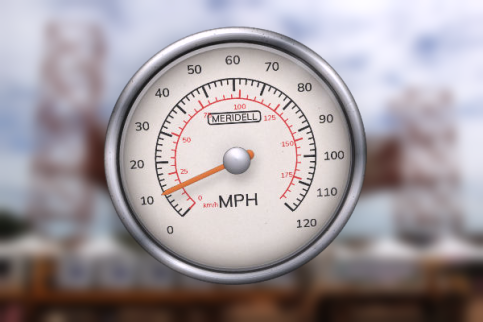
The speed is 10 mph
